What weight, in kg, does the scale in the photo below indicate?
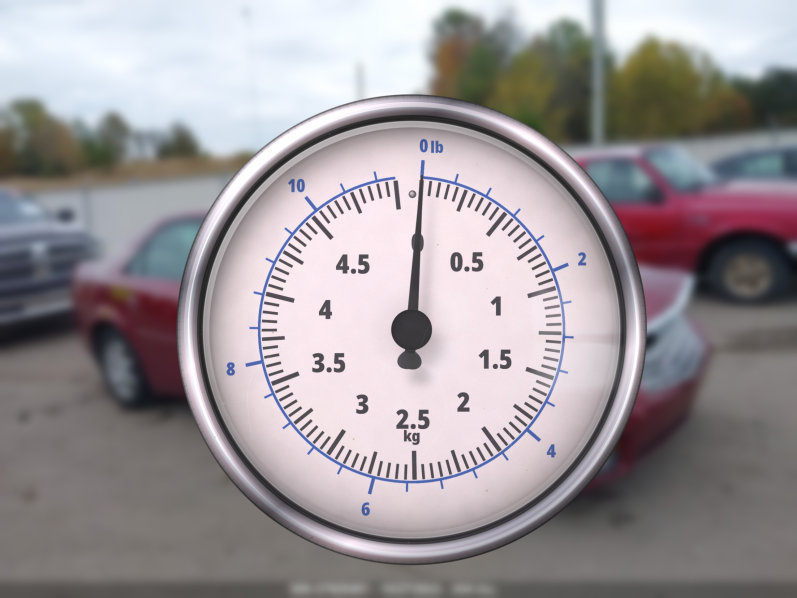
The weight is 0 kg
